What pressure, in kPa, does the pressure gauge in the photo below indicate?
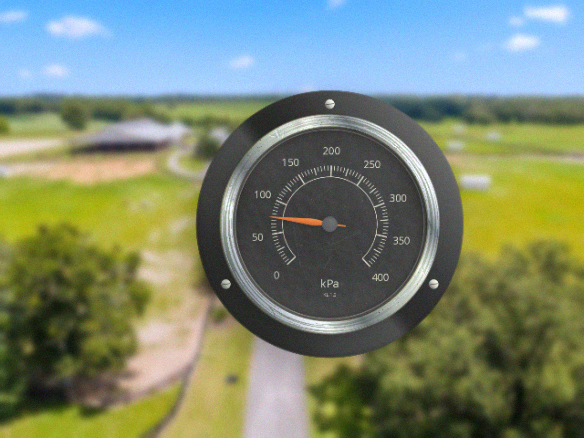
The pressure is 75 kPa
